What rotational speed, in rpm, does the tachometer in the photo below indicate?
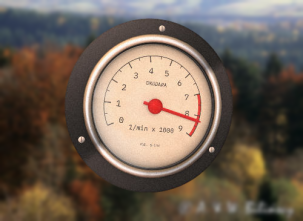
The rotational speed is 8250 rpm
